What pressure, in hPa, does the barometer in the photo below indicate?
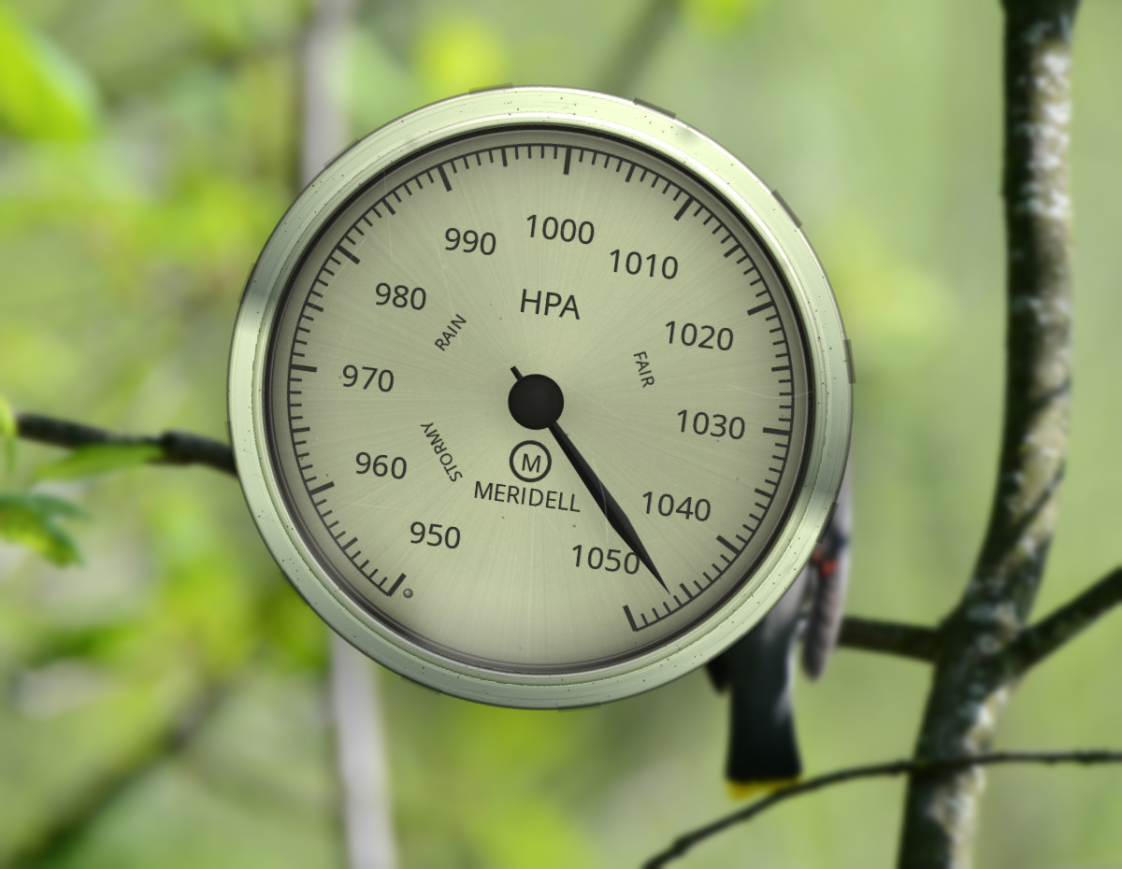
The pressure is 1046 hPa
